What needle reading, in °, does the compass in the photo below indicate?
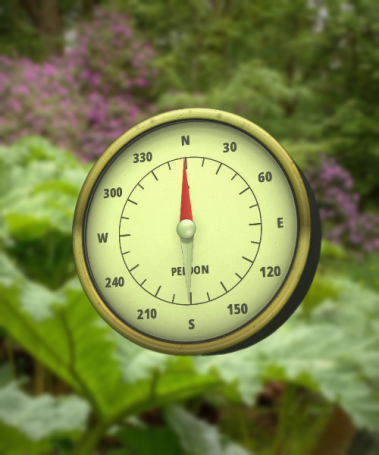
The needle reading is 0 °
